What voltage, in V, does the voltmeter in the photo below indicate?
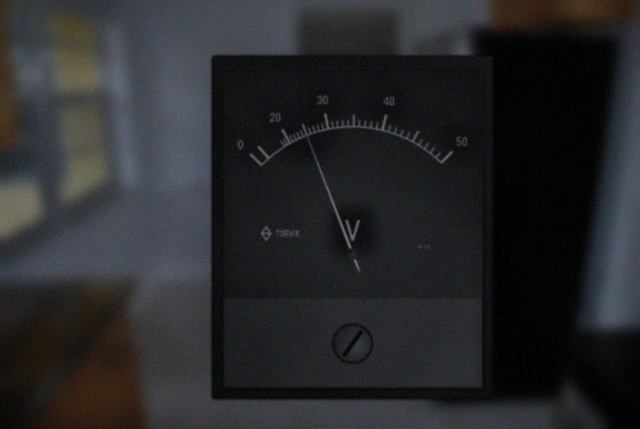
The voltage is 25 V
